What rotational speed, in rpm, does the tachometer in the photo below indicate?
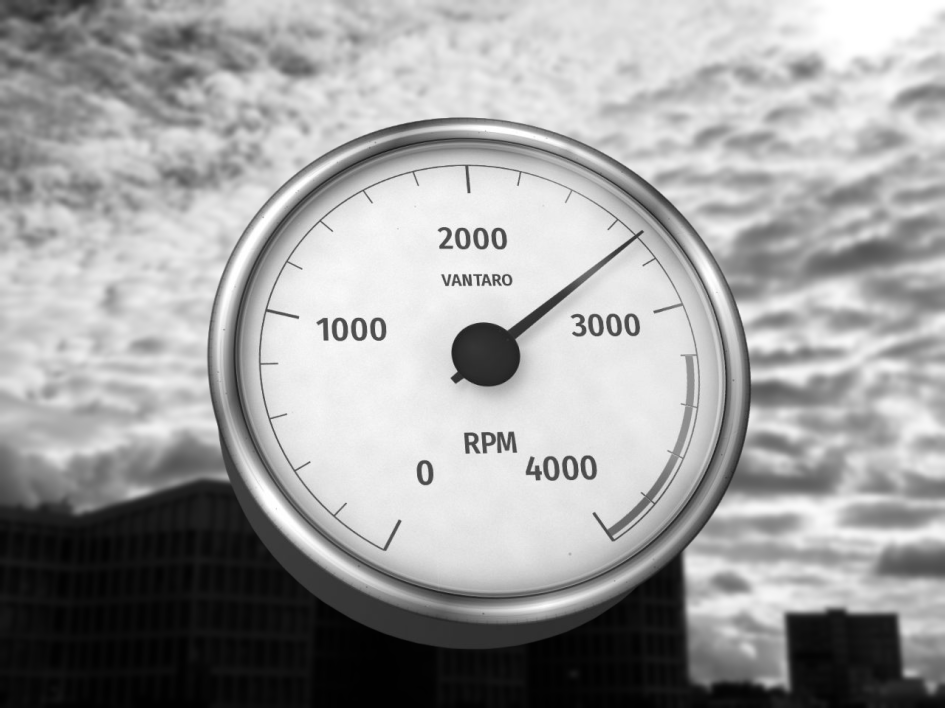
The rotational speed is 2700 rpm
